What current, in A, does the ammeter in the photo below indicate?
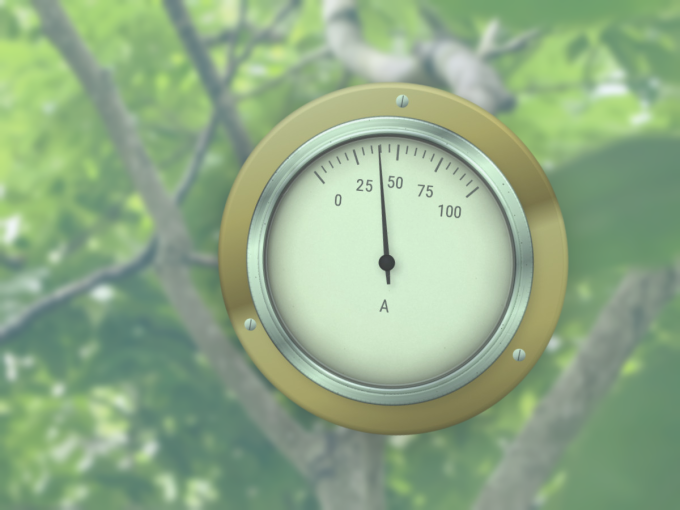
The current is 40 A
